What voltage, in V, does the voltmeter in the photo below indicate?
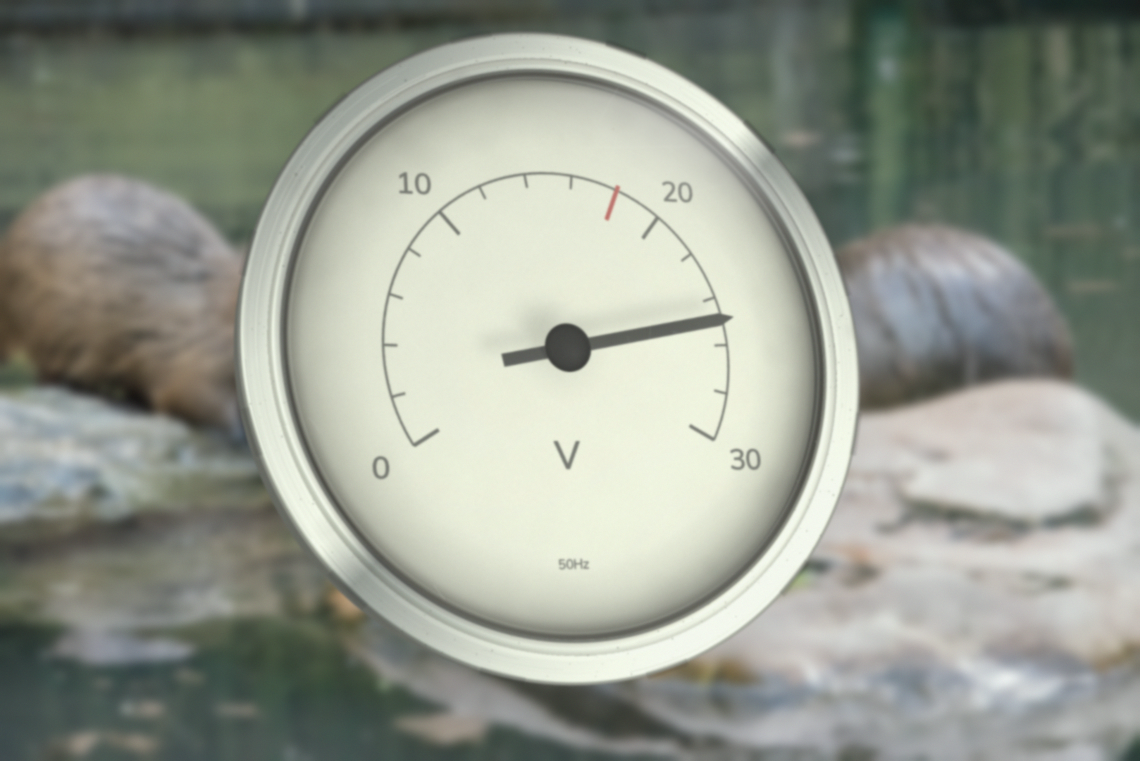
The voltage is 25 V
